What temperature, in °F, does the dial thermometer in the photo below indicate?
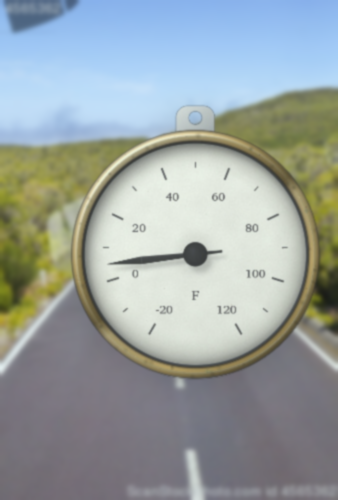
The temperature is 5 °F
